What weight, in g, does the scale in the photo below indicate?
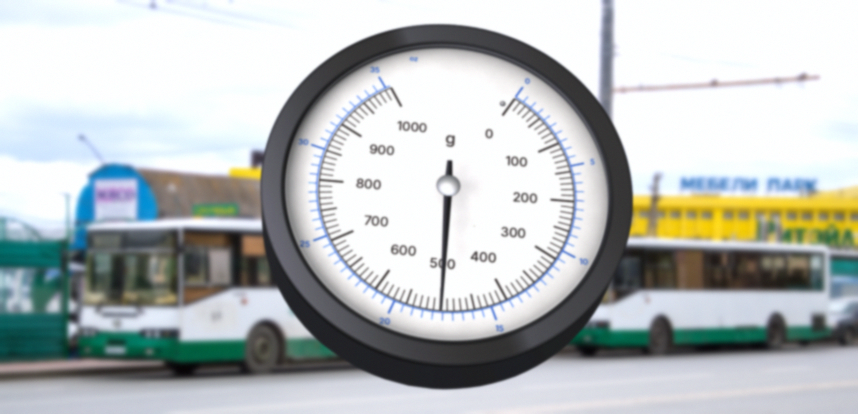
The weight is 500 g
